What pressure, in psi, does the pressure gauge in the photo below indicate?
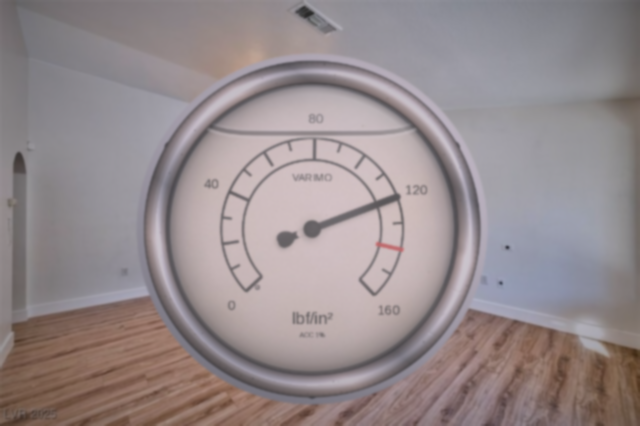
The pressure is 120 psi
